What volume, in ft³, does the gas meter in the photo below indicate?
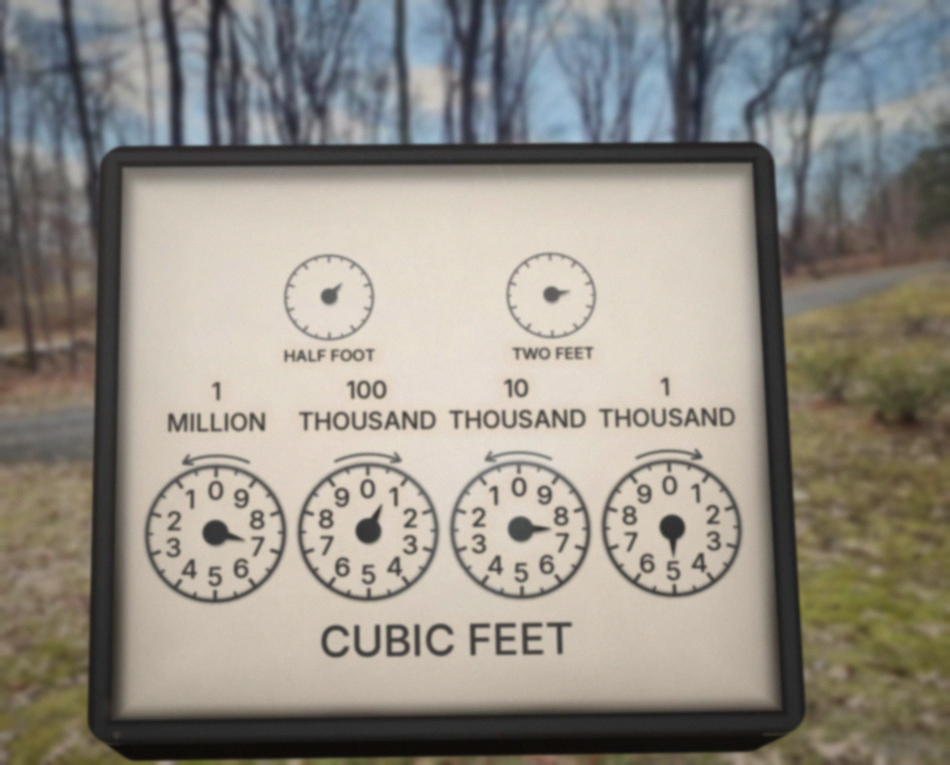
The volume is 707500 ft³
